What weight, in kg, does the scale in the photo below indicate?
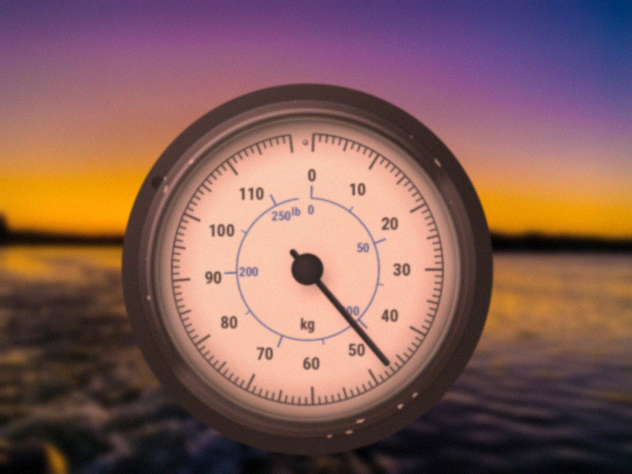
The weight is 47 kg
